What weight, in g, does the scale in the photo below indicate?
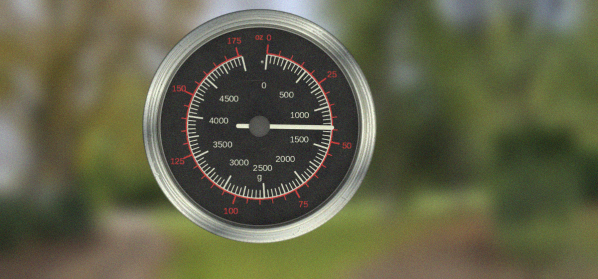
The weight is 1250 g
